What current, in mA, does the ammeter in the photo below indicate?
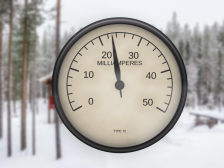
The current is 23 mA
